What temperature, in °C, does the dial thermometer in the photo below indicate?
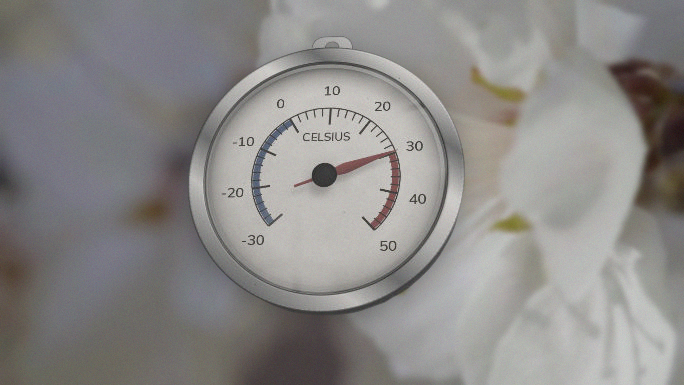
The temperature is 30 °C
